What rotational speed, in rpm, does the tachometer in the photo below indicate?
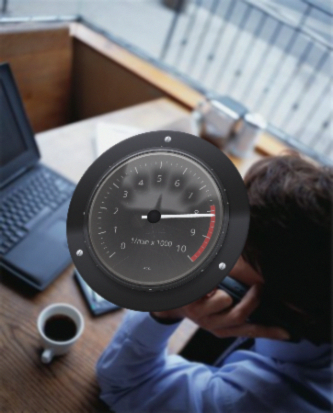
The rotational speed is 8200 rpm
